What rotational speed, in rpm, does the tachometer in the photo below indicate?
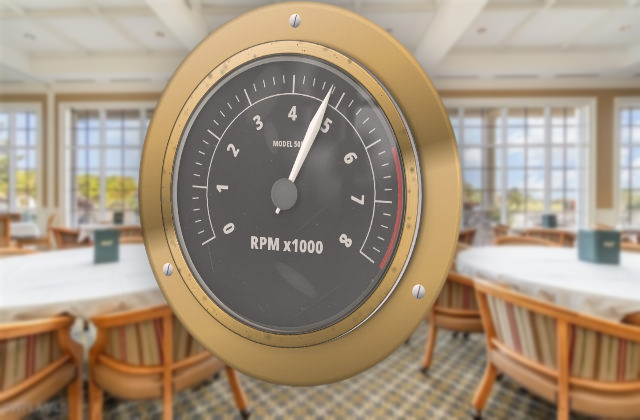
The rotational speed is 4800 rpm
